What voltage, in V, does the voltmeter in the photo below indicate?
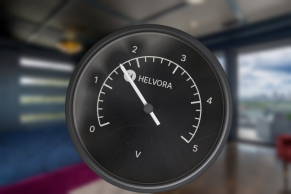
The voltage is 1.6 V
